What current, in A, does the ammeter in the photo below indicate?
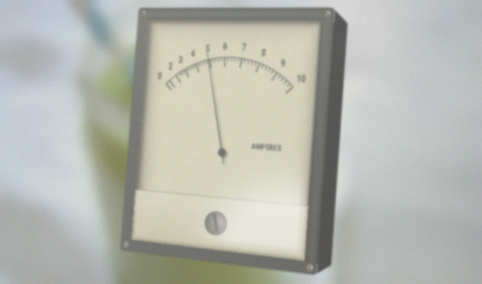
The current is 5 A
